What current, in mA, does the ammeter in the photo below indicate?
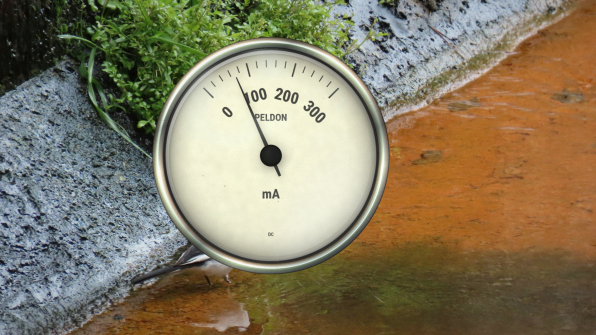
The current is 70 mA
